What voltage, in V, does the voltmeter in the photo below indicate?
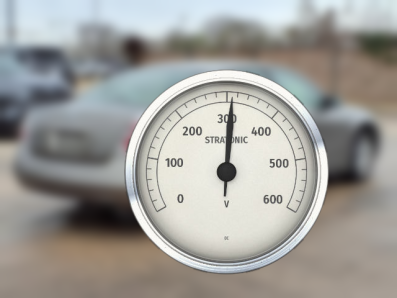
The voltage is 310 V
